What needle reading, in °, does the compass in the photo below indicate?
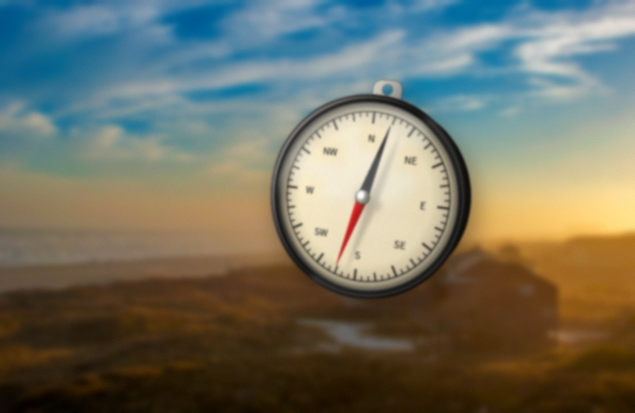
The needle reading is 195 °
